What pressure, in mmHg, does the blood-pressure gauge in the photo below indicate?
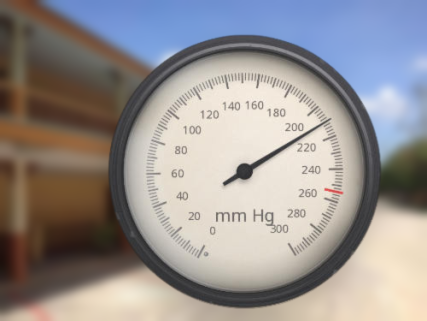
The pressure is 210 mmHg
